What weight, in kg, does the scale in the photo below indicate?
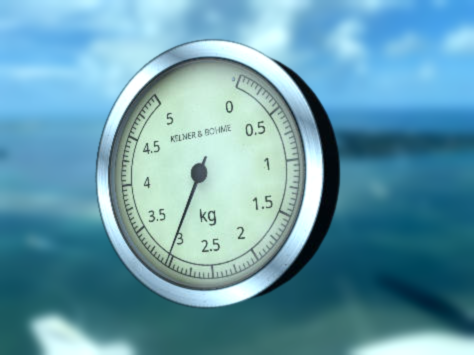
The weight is 3 kg
